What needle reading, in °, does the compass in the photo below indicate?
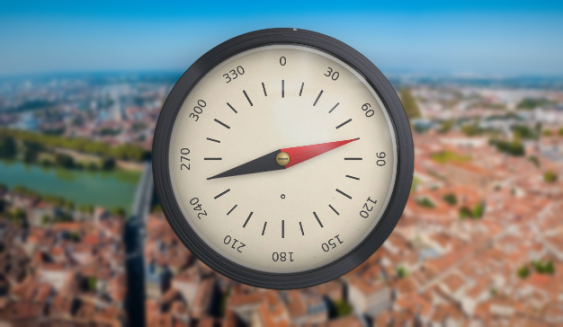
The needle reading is 75 °
